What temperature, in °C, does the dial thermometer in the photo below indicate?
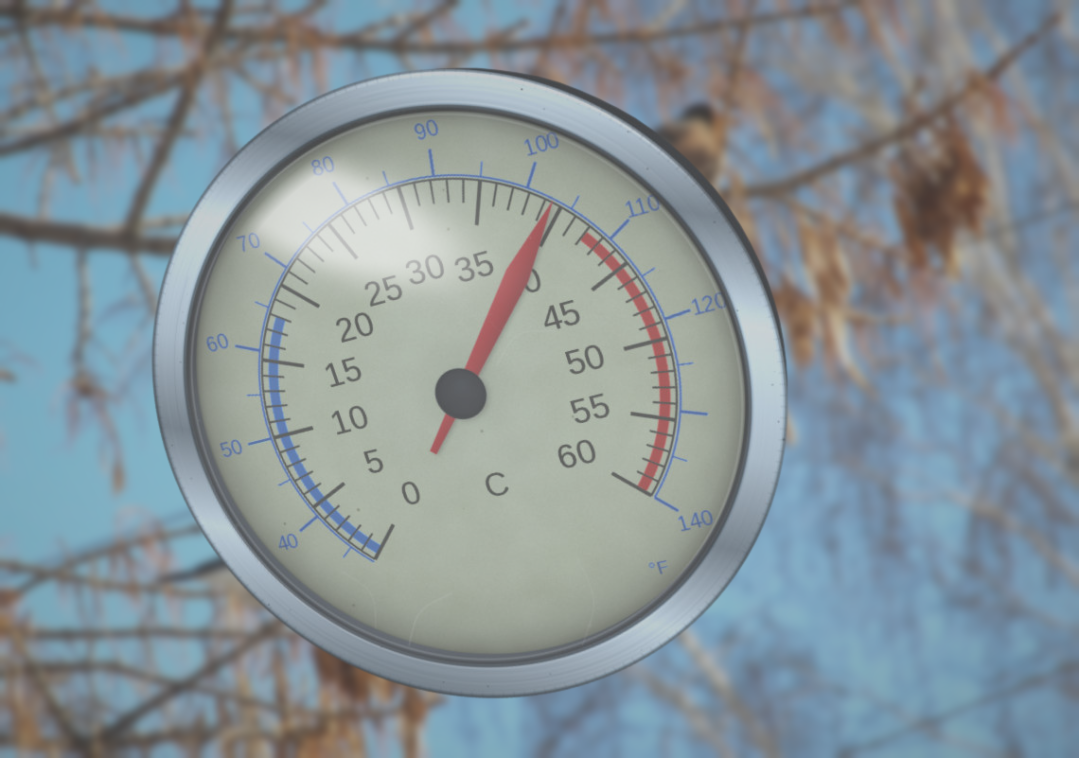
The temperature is 39.5 °C
